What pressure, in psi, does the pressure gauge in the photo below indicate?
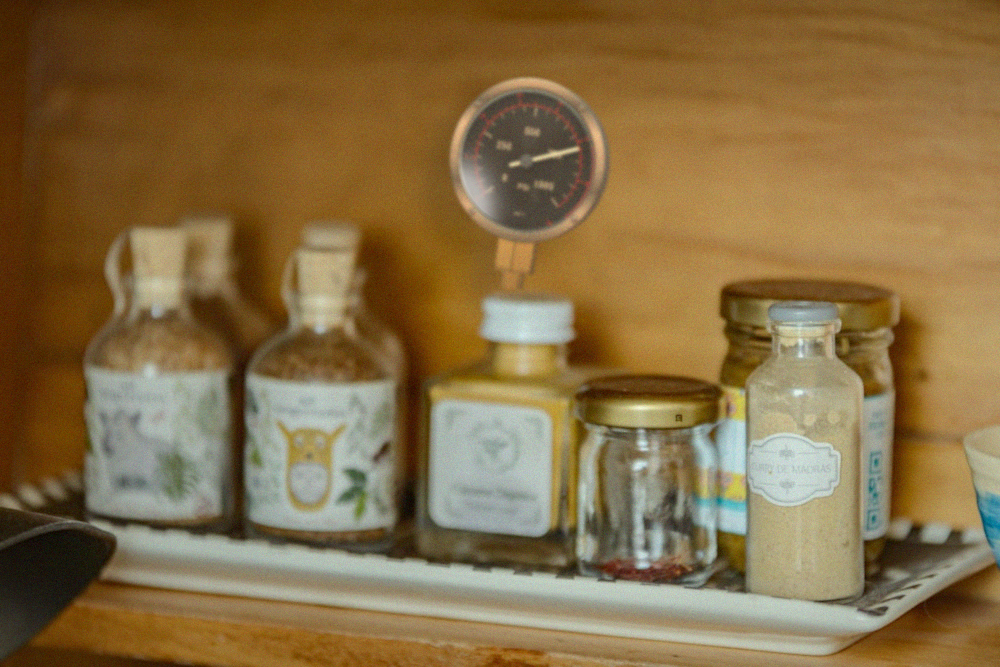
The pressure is 750 psi
